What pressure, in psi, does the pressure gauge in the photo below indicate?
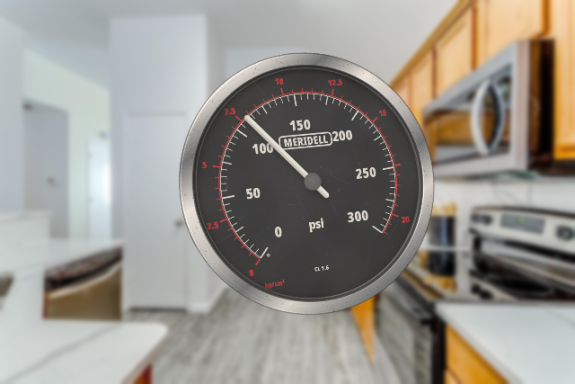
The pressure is 110 psi
